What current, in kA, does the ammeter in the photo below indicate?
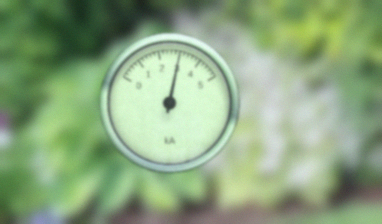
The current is 3 kA
